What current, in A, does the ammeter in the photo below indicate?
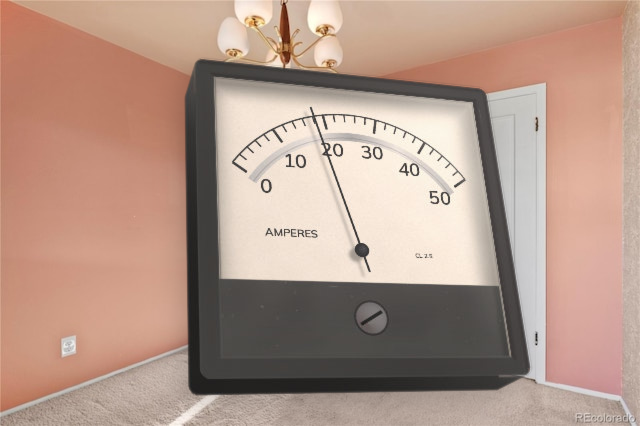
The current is 18 A
